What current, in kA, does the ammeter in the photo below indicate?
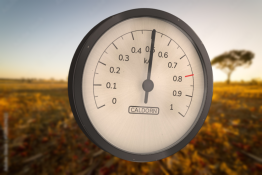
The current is 0.5 kA
